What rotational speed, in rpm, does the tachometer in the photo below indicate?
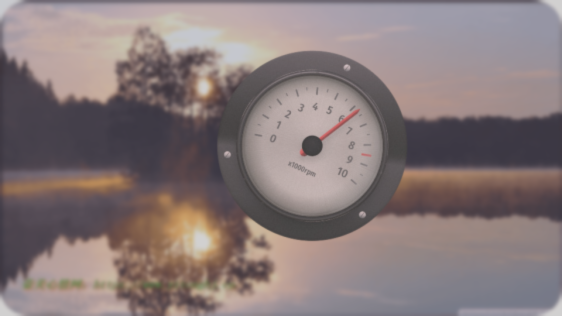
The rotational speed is 6250 rpm
